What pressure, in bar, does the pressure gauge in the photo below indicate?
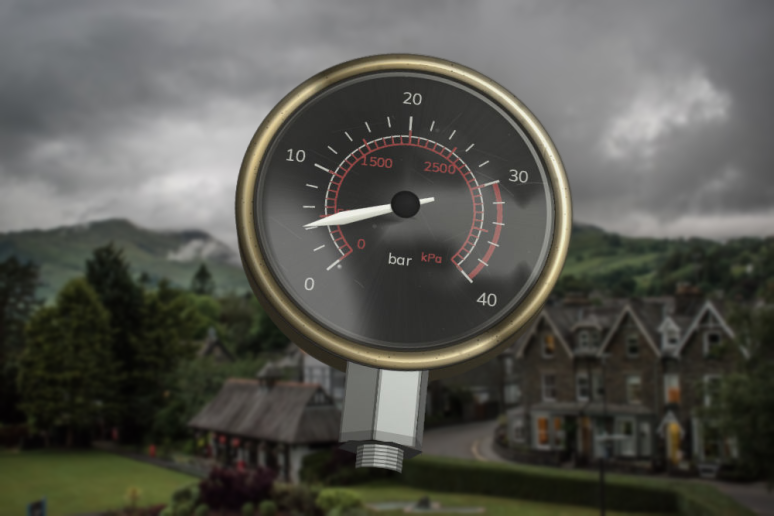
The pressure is 4 bar
